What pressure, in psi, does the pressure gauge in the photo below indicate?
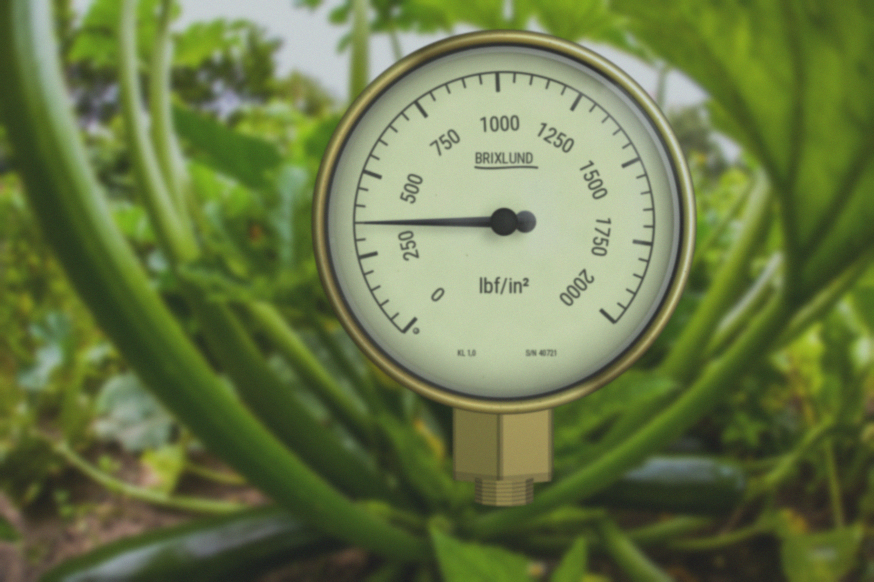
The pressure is 350 psi
